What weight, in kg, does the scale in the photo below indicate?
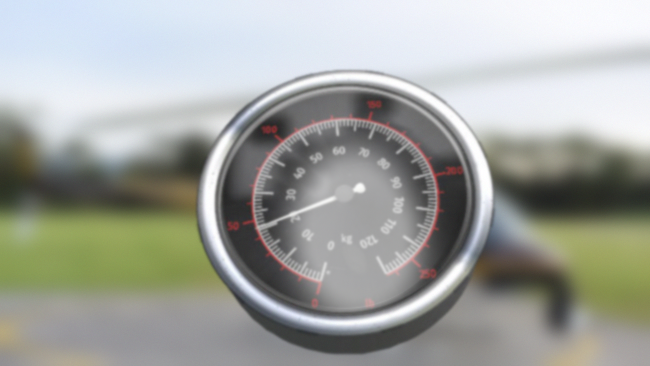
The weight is 20 kg
